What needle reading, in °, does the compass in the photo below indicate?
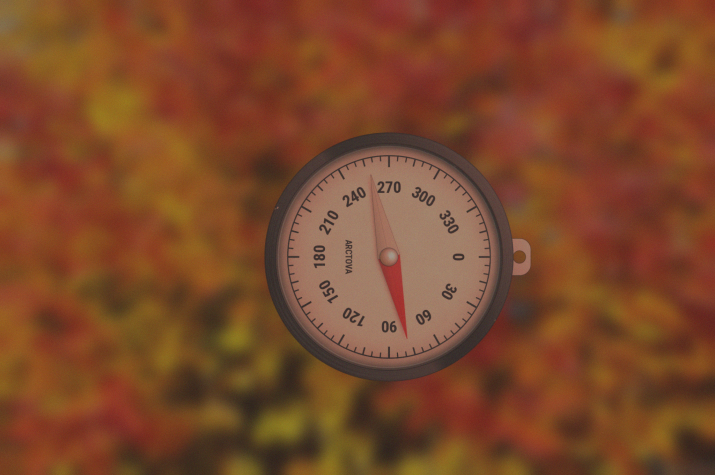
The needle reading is 77.5 °
